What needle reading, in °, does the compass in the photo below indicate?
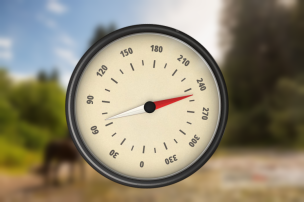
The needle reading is 247.5 °
